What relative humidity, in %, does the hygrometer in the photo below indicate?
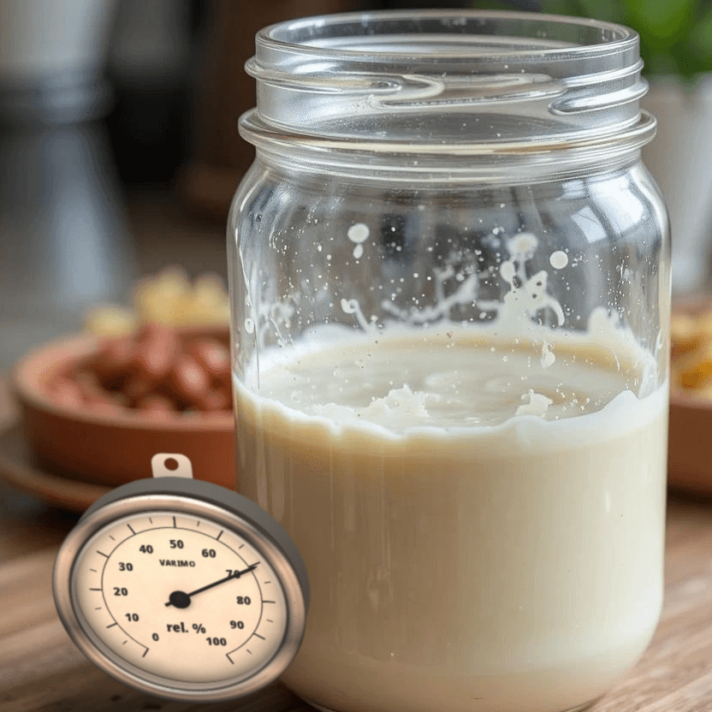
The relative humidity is 70 %
